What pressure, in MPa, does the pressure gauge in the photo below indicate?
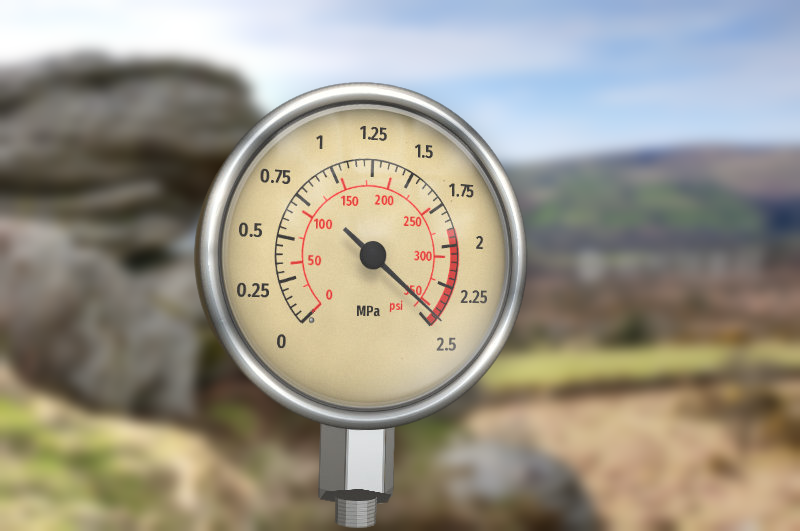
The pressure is 2.45 MPa
